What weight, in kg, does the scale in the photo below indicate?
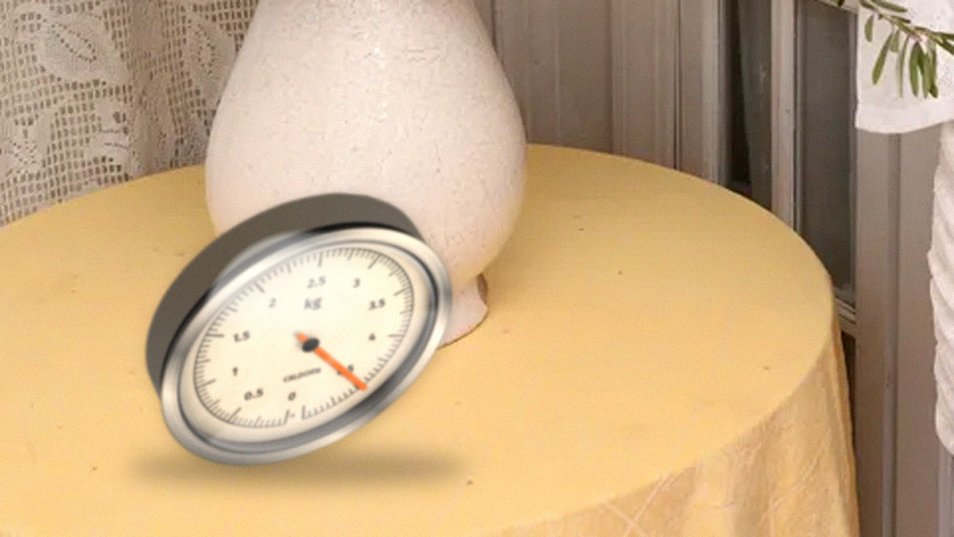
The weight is 4.5 kg
